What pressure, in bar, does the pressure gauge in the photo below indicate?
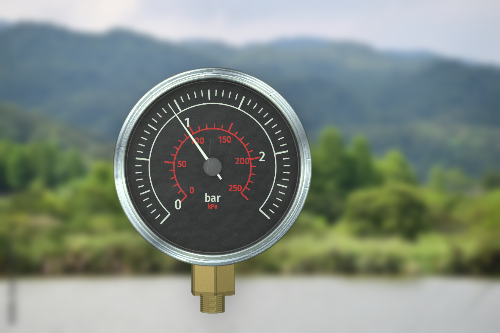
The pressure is 0.95 bar
